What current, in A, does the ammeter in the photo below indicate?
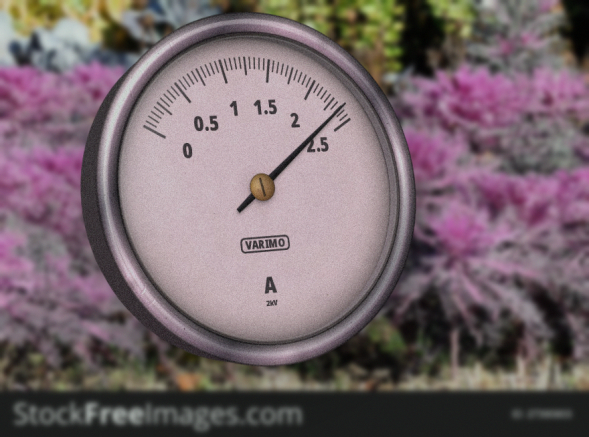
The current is 2.35 A
